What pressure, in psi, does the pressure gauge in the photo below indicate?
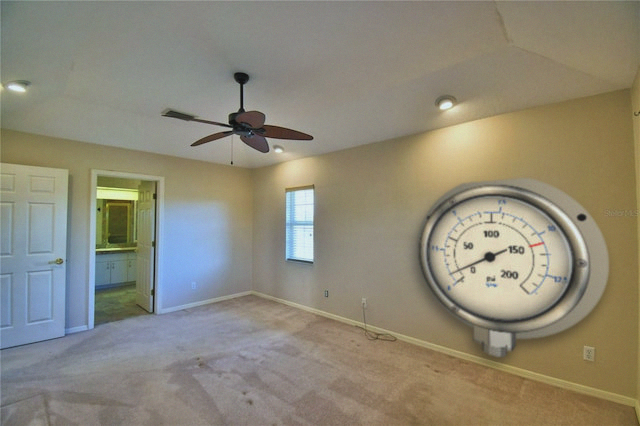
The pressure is 10 psi
